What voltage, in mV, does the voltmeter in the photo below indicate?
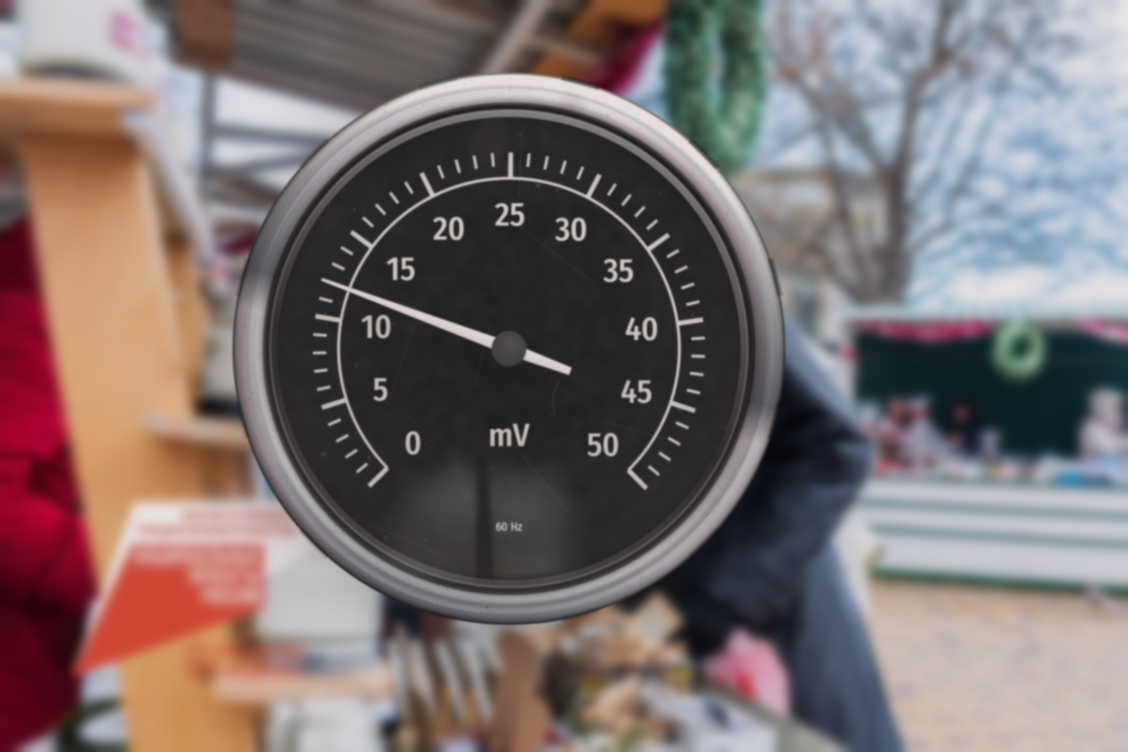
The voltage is 12 mV
